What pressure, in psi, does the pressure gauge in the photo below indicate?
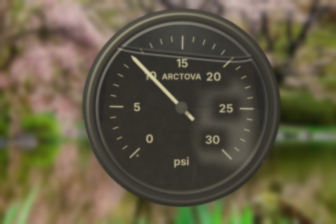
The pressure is 10 psi
